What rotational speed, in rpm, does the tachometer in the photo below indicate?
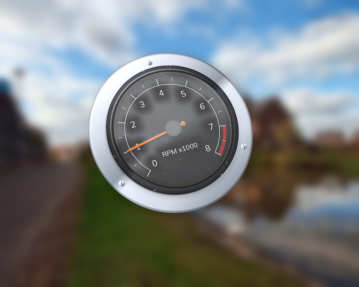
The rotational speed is 1000 rpm
